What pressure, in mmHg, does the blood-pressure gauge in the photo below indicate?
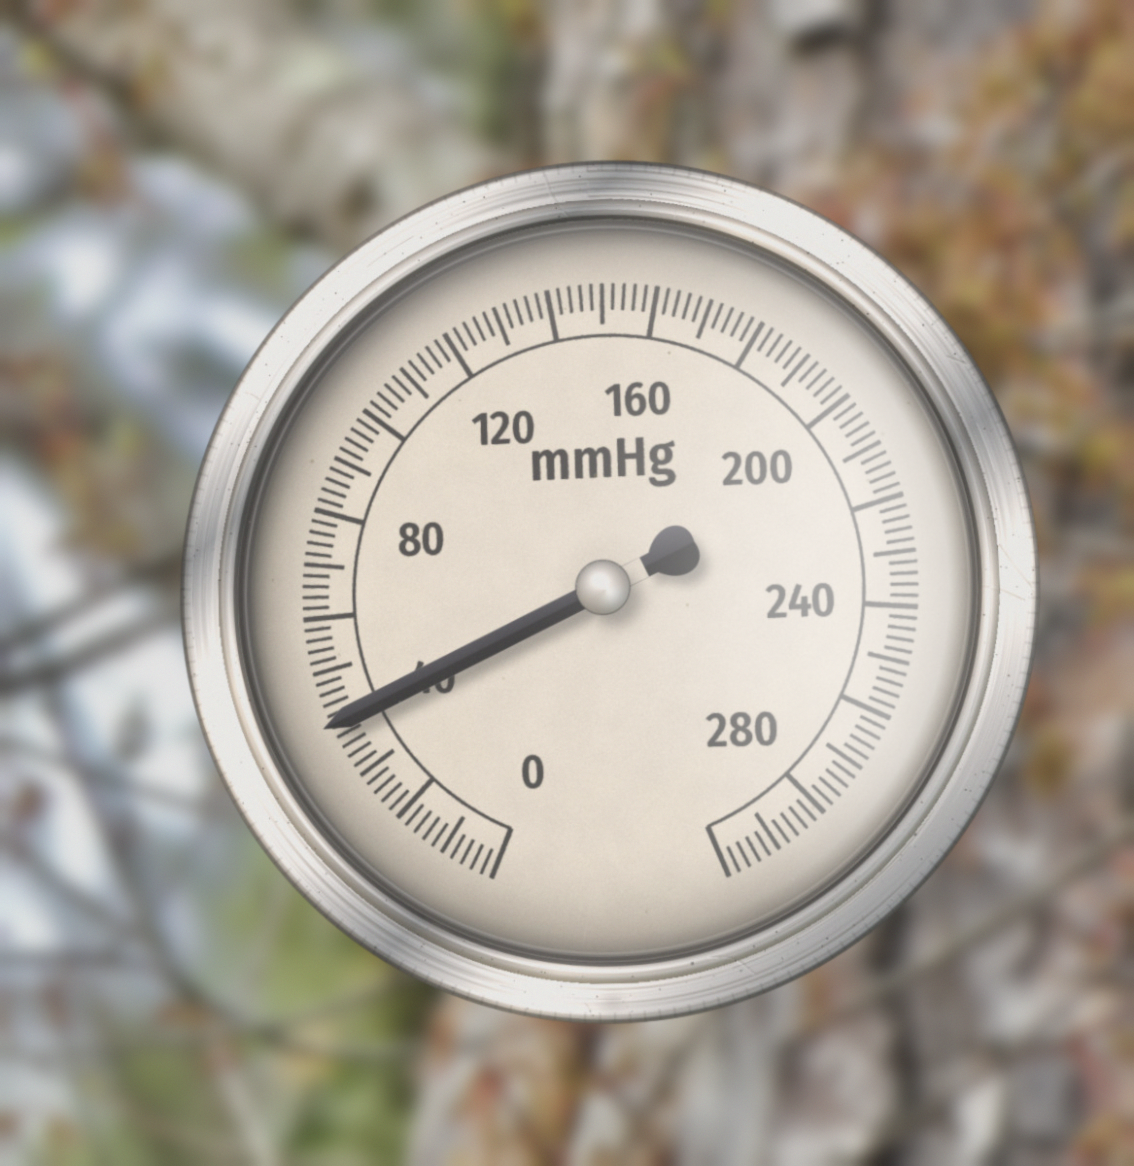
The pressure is 40 mmHg
